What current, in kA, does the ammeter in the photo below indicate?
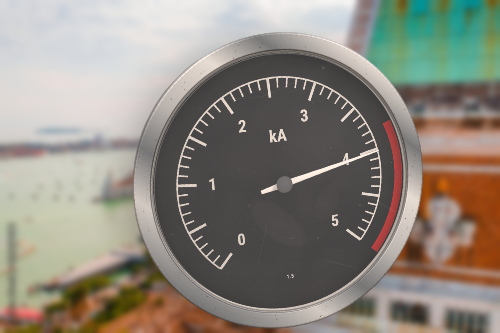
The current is 4 kA
